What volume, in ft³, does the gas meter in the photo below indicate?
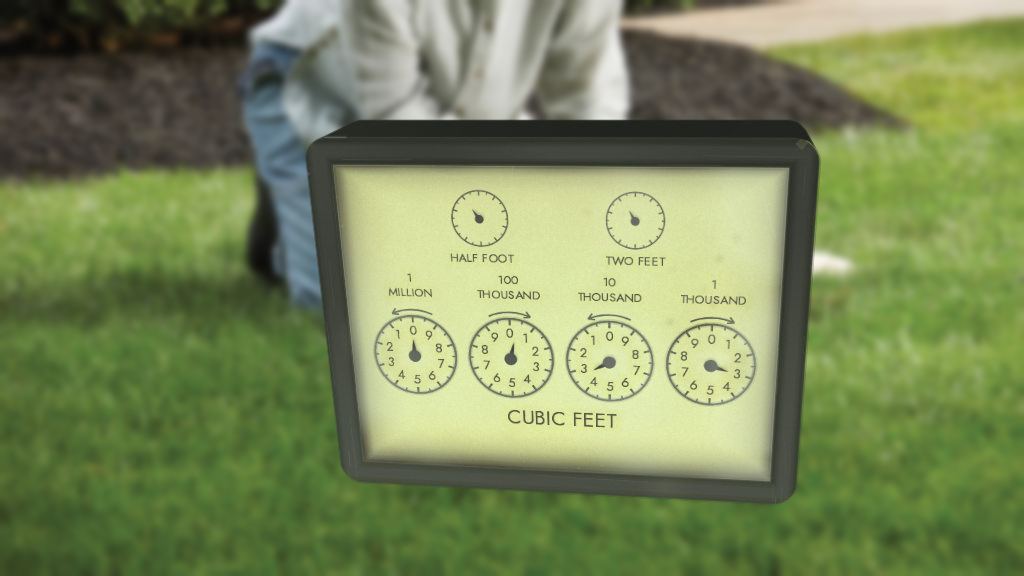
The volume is 3300 ft³
